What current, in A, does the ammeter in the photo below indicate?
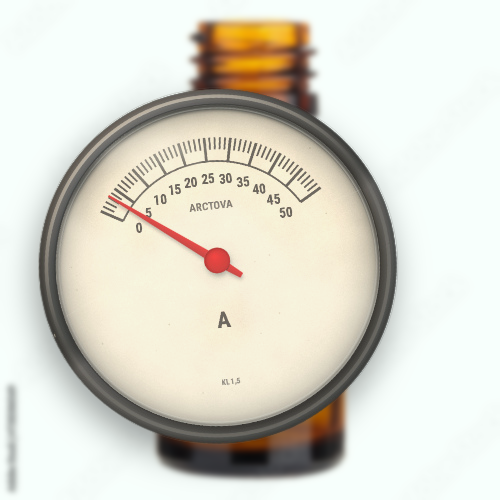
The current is 3 A
